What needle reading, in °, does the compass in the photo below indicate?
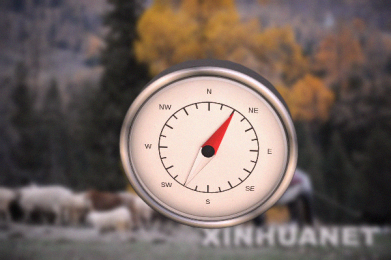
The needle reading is 30 °
